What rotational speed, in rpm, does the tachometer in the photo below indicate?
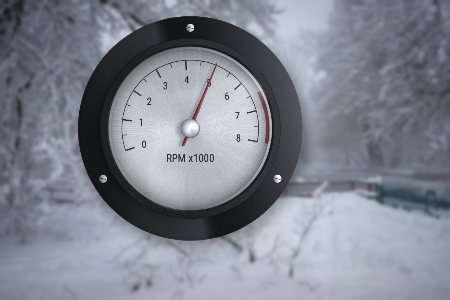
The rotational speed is 5000 rpm
